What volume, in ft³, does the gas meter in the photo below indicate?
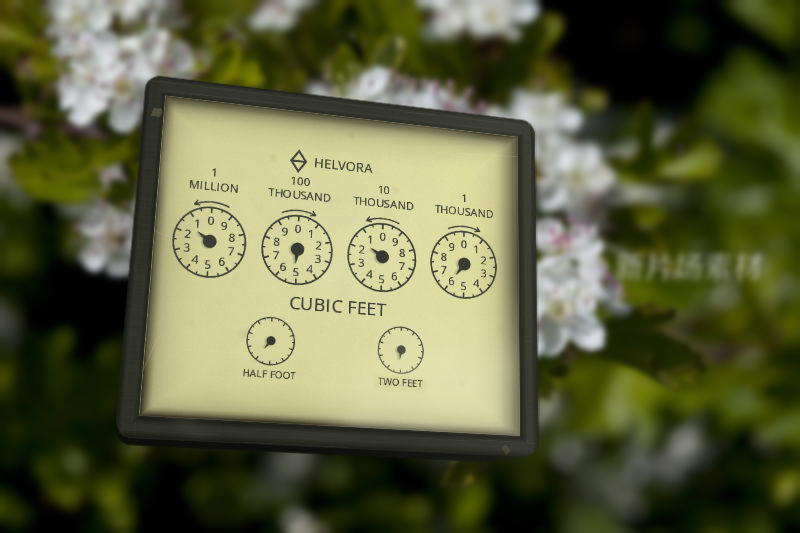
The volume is 151600 ft³
